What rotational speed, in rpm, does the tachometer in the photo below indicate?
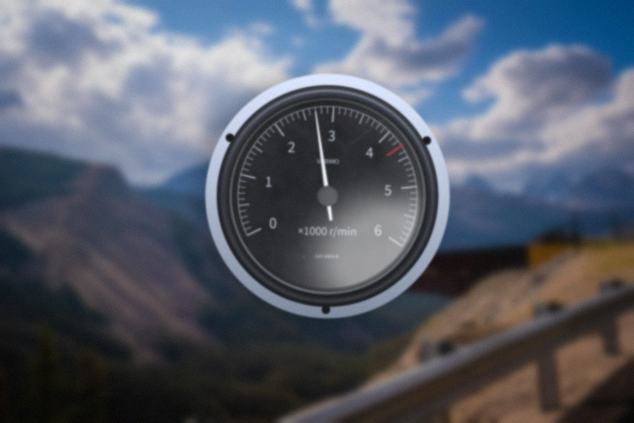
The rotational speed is 2700 rpm
